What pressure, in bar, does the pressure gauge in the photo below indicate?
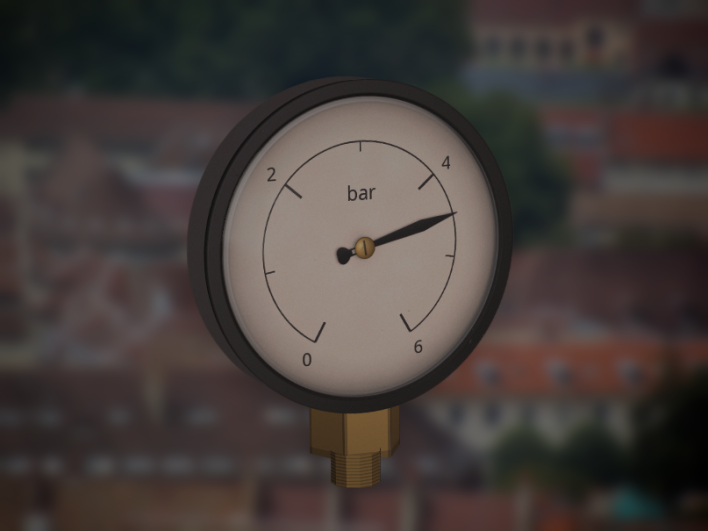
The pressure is 4.5 bar
